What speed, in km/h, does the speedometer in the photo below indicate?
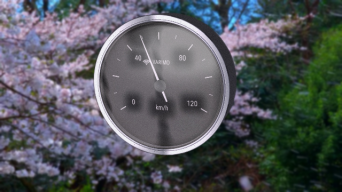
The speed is 50 km/h
